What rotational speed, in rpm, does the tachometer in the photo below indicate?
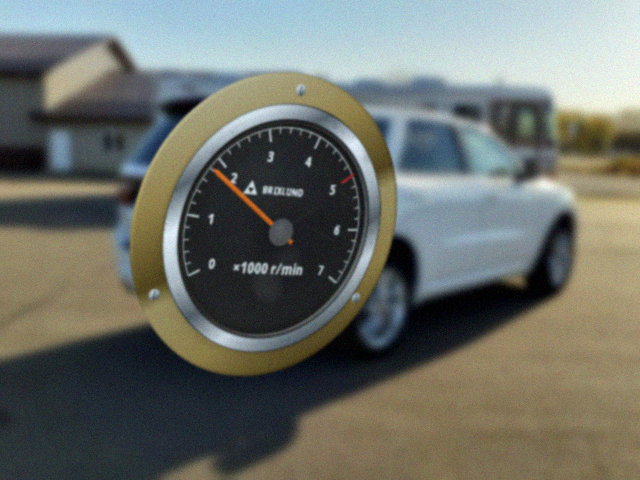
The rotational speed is 1800 rpm
